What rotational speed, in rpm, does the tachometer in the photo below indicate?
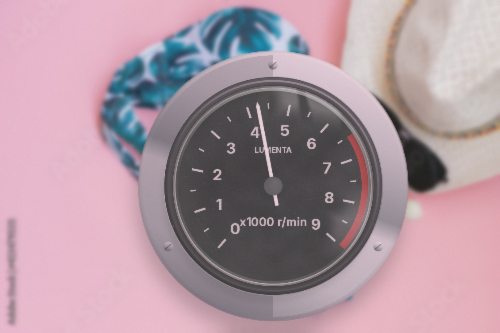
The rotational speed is 4250 rpm
